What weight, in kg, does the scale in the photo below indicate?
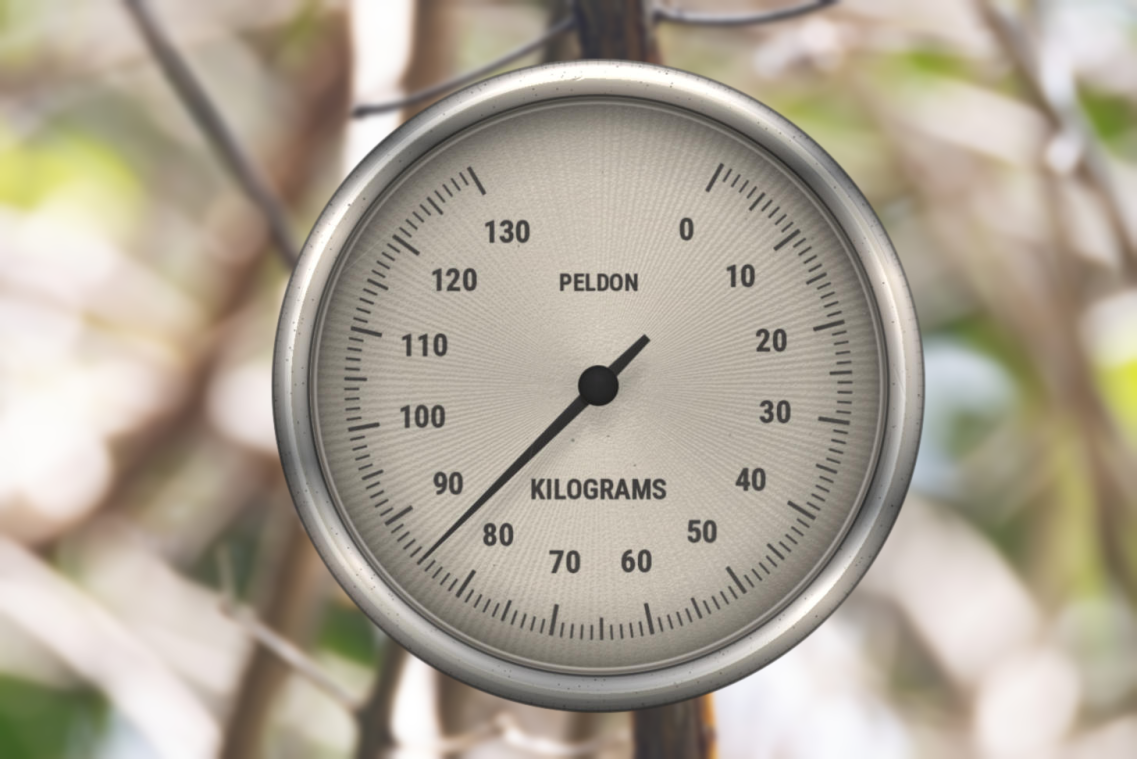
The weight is 85 kg
